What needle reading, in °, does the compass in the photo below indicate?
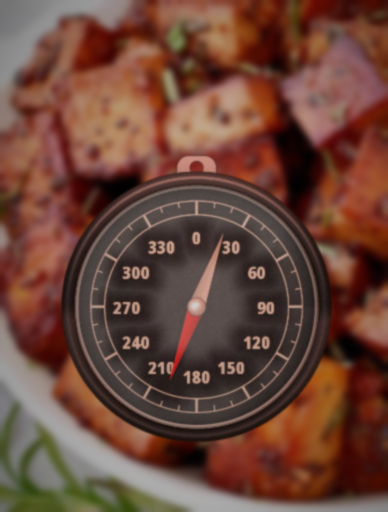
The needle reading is 200 °
